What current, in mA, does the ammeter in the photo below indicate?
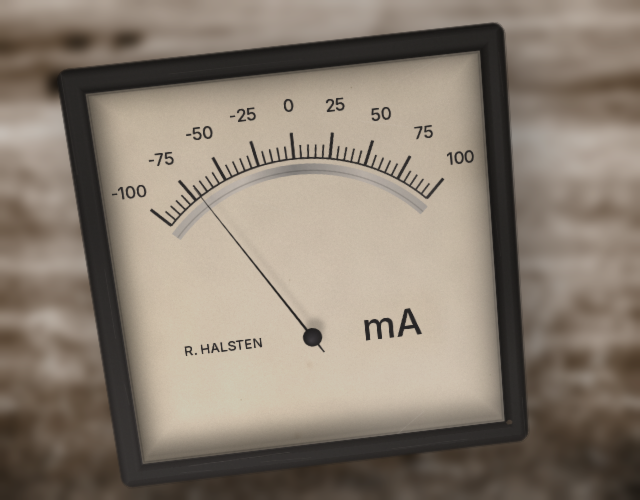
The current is -70 mA
